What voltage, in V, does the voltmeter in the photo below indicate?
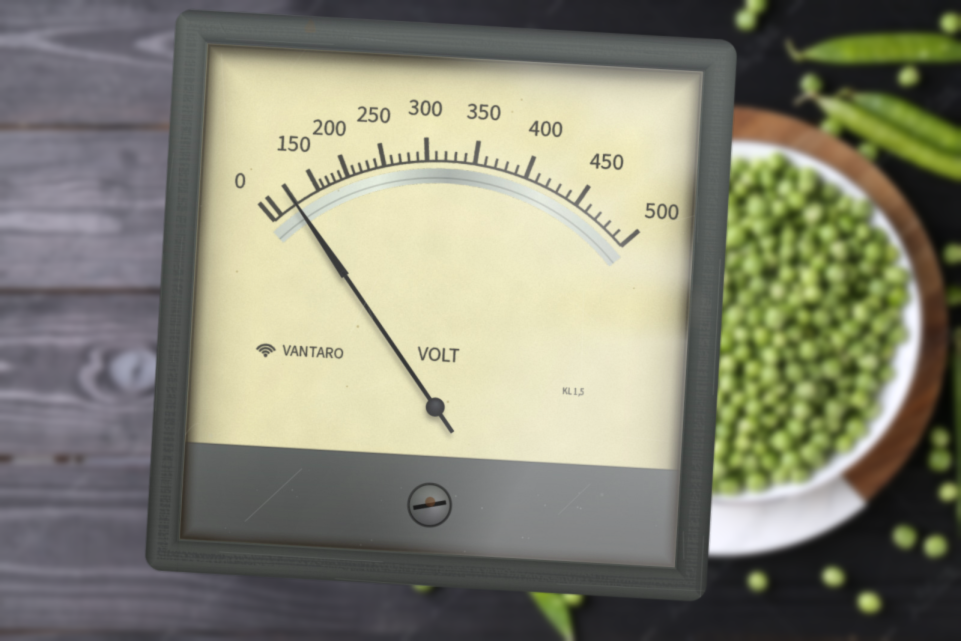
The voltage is 100 V
